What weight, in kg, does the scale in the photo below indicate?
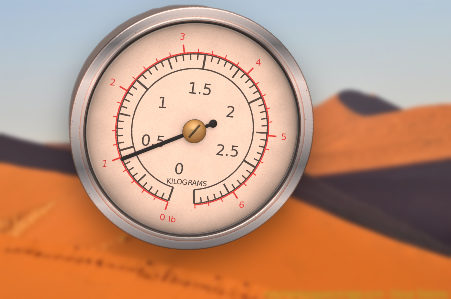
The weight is 0.45 kg
